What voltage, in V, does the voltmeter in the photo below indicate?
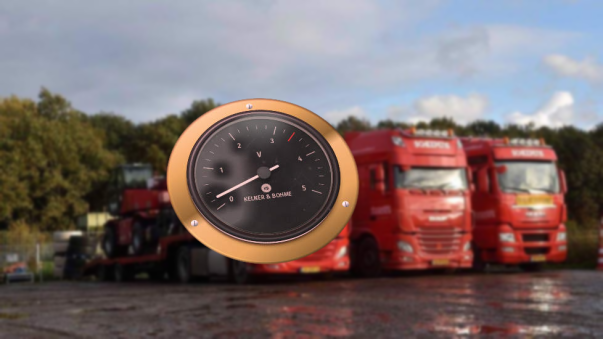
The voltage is 0.2 V
